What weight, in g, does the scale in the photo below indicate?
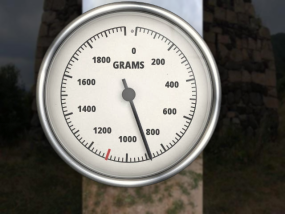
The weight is 880 g
